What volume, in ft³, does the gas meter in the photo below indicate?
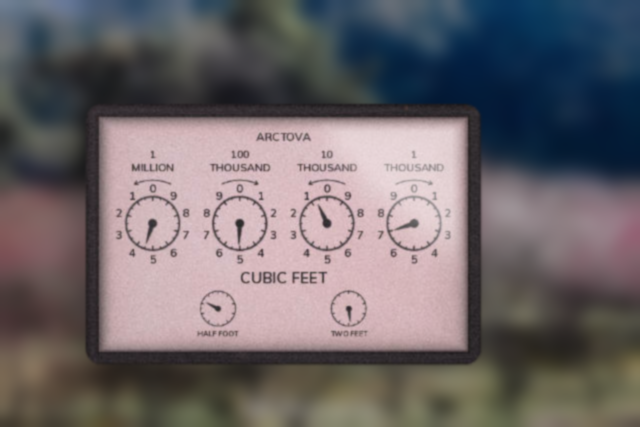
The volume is 450700 ft³
